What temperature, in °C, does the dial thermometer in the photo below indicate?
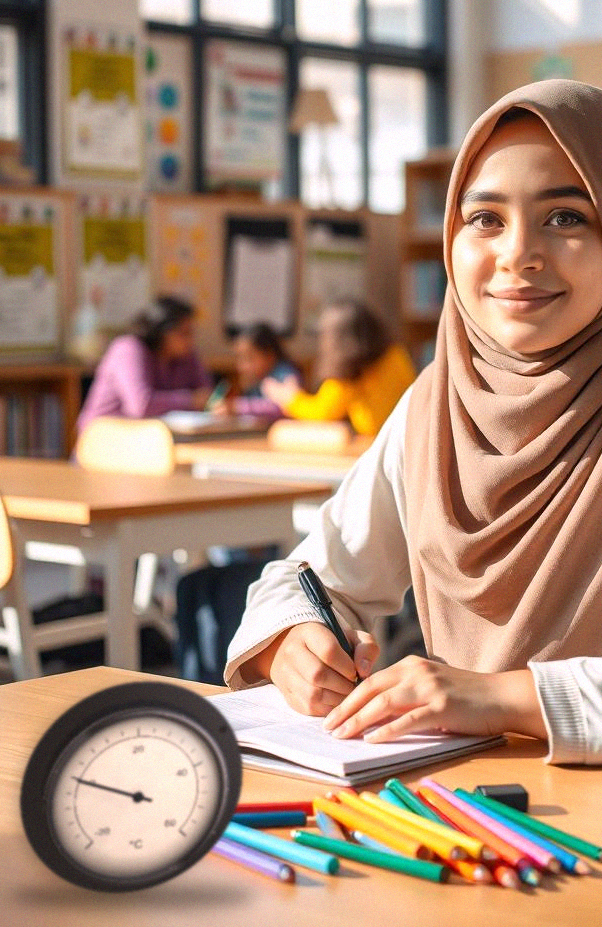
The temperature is 0 °C
